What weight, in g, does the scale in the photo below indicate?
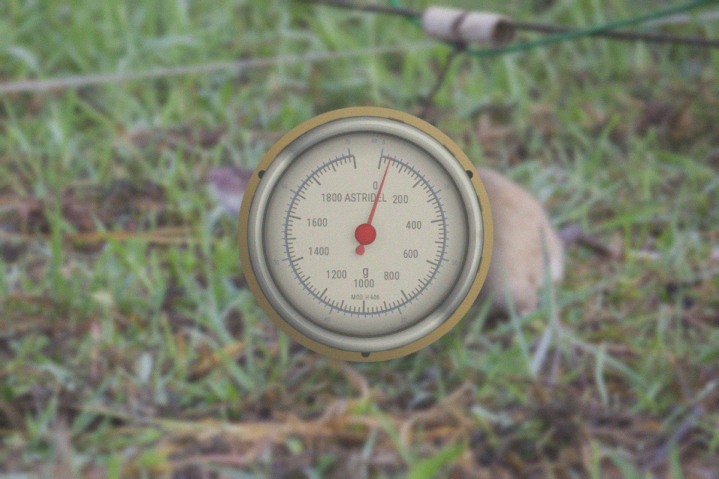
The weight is 40 g
